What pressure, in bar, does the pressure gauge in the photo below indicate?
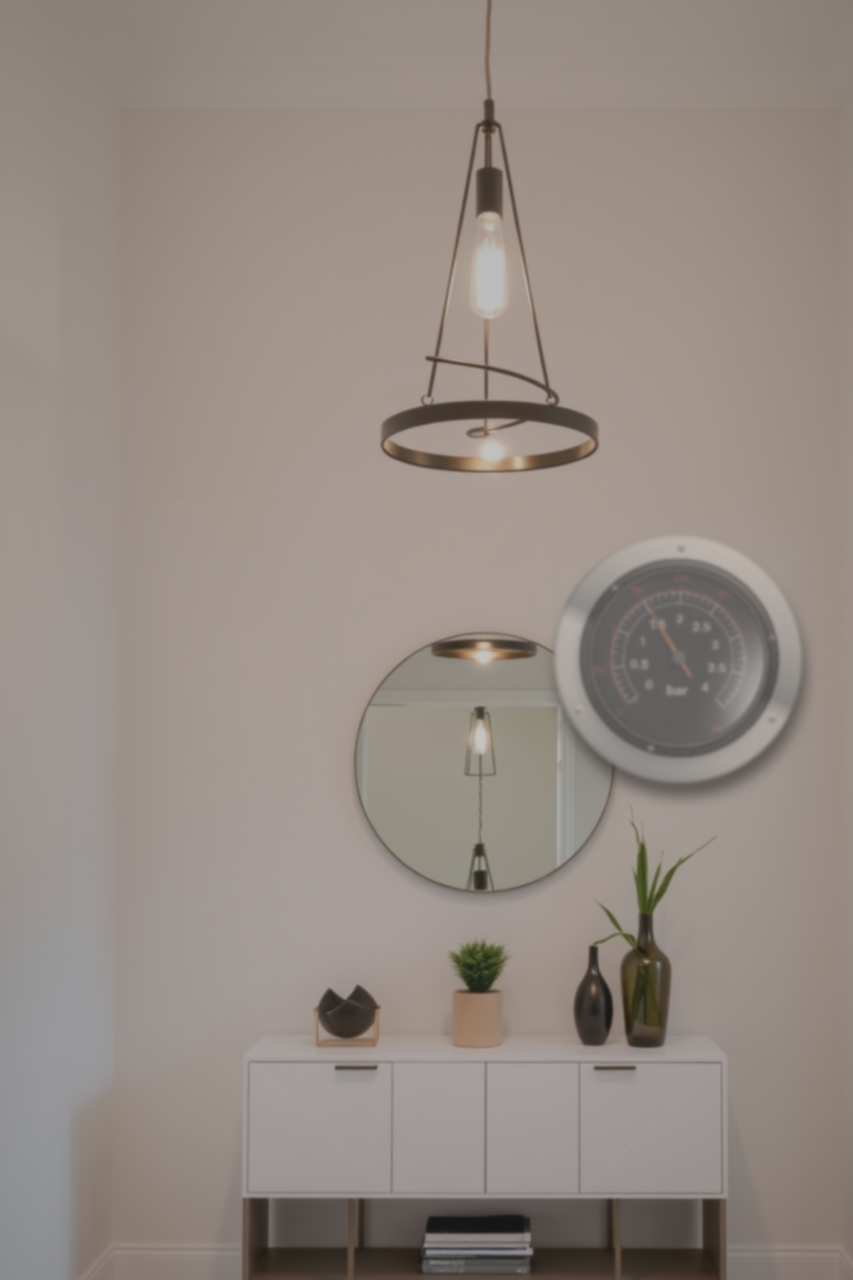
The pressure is 1.5 bar
